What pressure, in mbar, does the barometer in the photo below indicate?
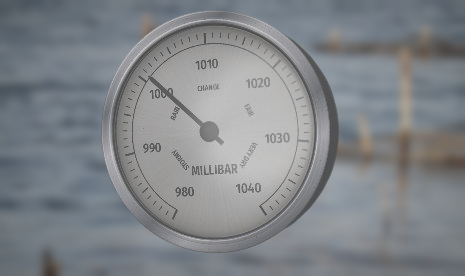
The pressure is 1001 mbar
